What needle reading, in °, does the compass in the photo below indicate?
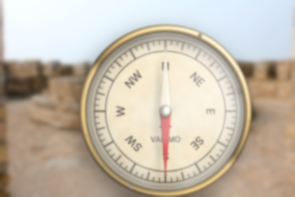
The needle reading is 180 °
